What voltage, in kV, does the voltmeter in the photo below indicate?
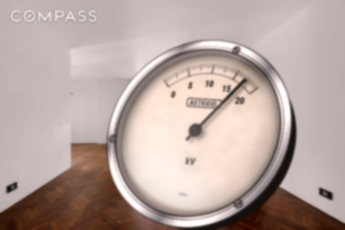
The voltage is 17.5 kV
